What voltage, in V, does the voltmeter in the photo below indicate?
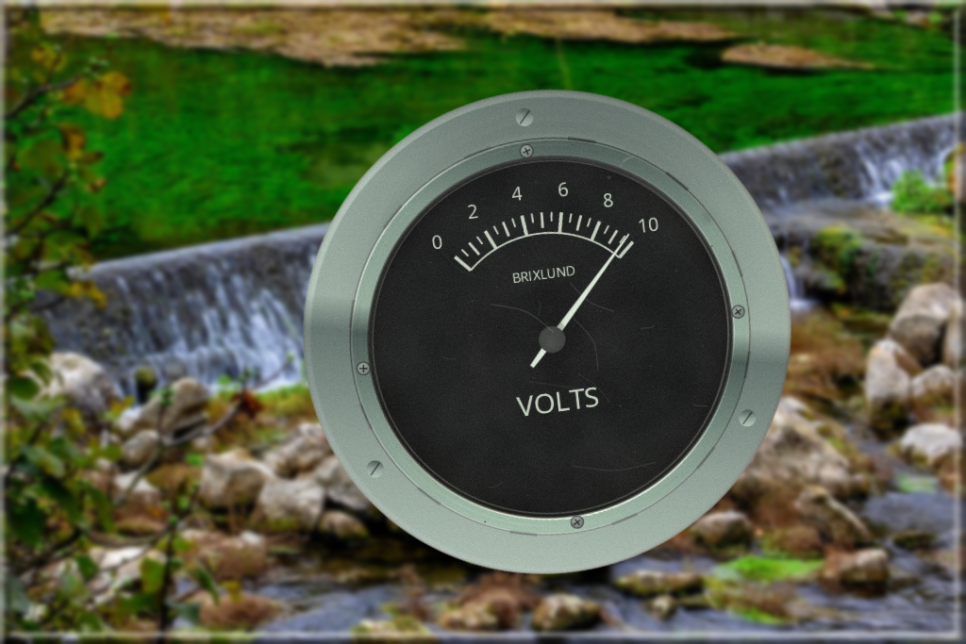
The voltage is 9.5 V
